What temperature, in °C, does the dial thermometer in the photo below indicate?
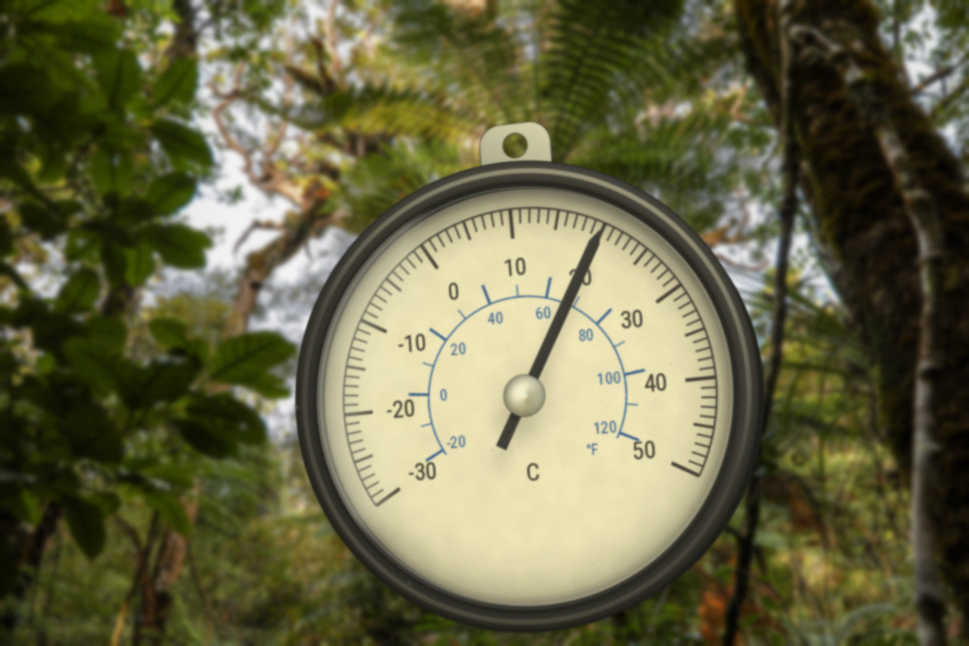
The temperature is 20 °C
